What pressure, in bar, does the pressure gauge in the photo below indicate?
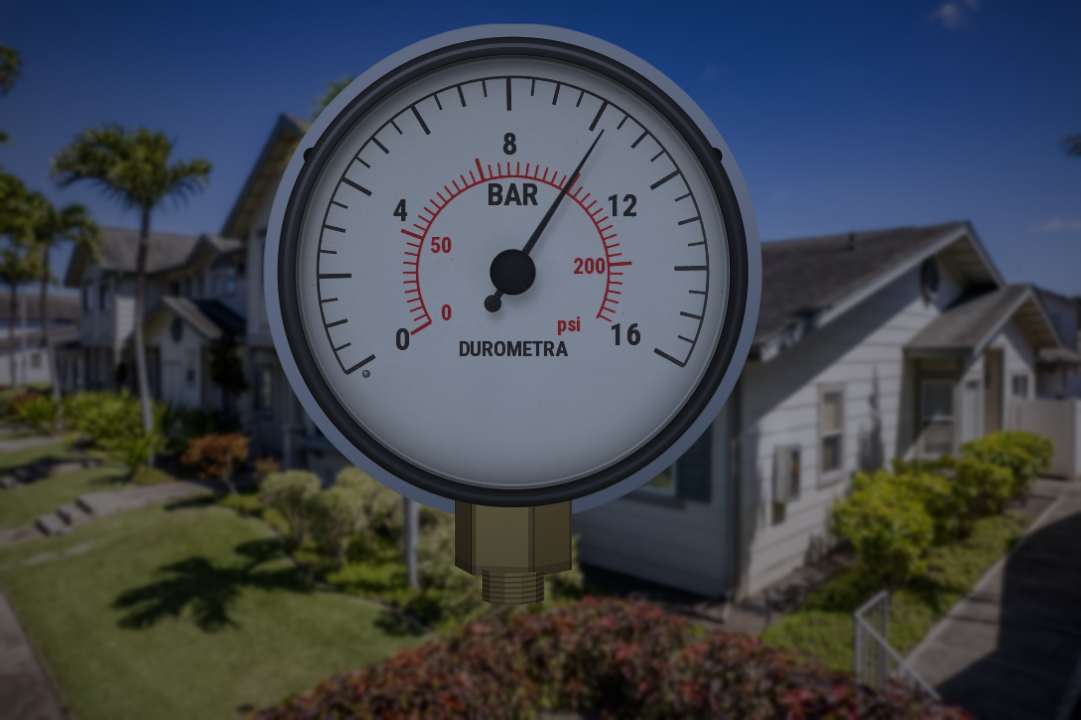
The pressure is 10.25 bar
